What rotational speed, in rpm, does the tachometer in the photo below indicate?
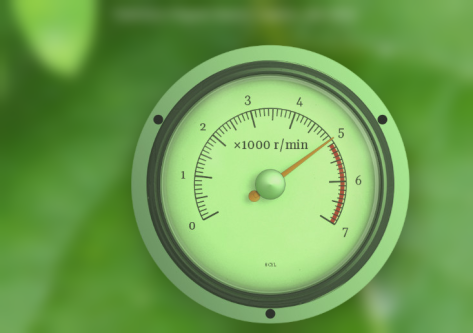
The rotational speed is 5000 rpm
